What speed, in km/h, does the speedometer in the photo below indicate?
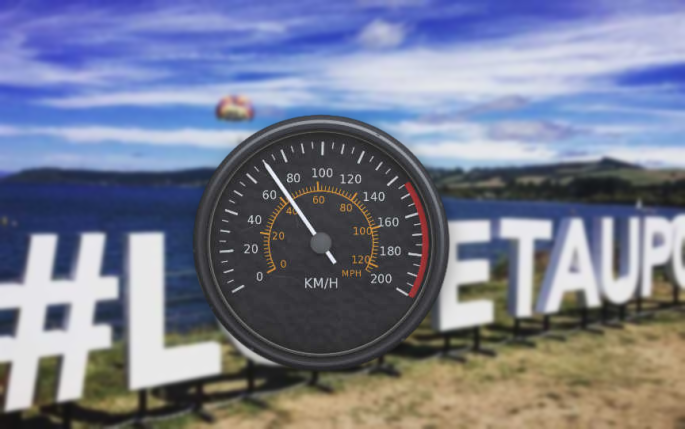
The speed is 70 km/h
